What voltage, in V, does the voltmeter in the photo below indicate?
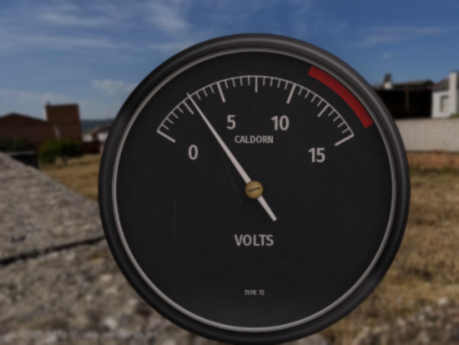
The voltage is 3 V
